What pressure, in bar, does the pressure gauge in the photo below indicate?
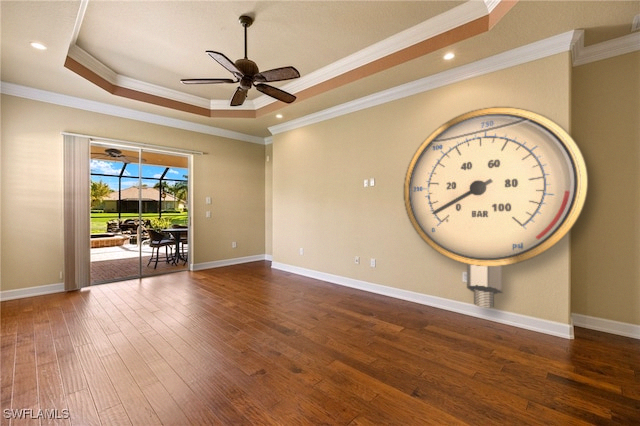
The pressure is 5 bar
